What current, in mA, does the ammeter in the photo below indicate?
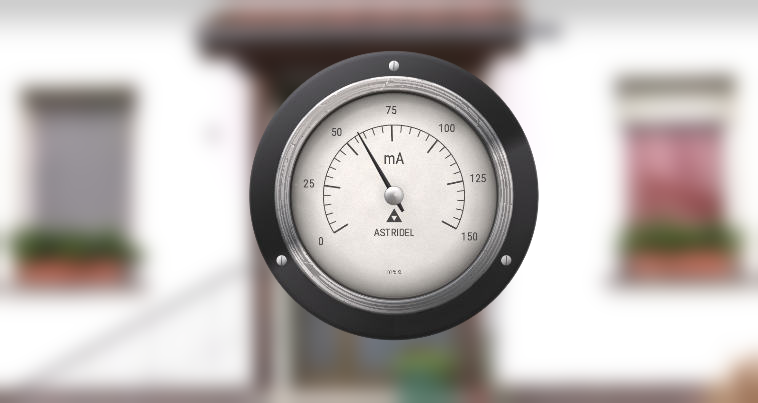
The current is 57.5 mA
